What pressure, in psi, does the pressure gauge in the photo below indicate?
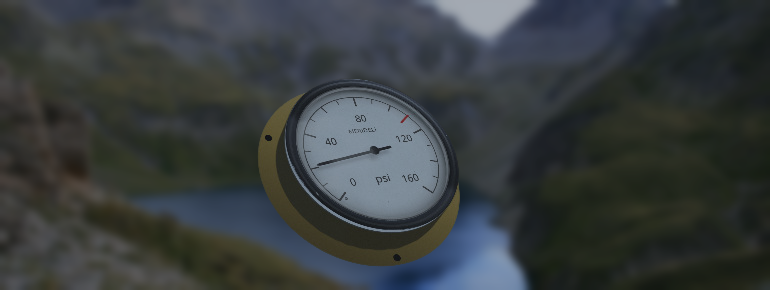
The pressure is 20 psi
